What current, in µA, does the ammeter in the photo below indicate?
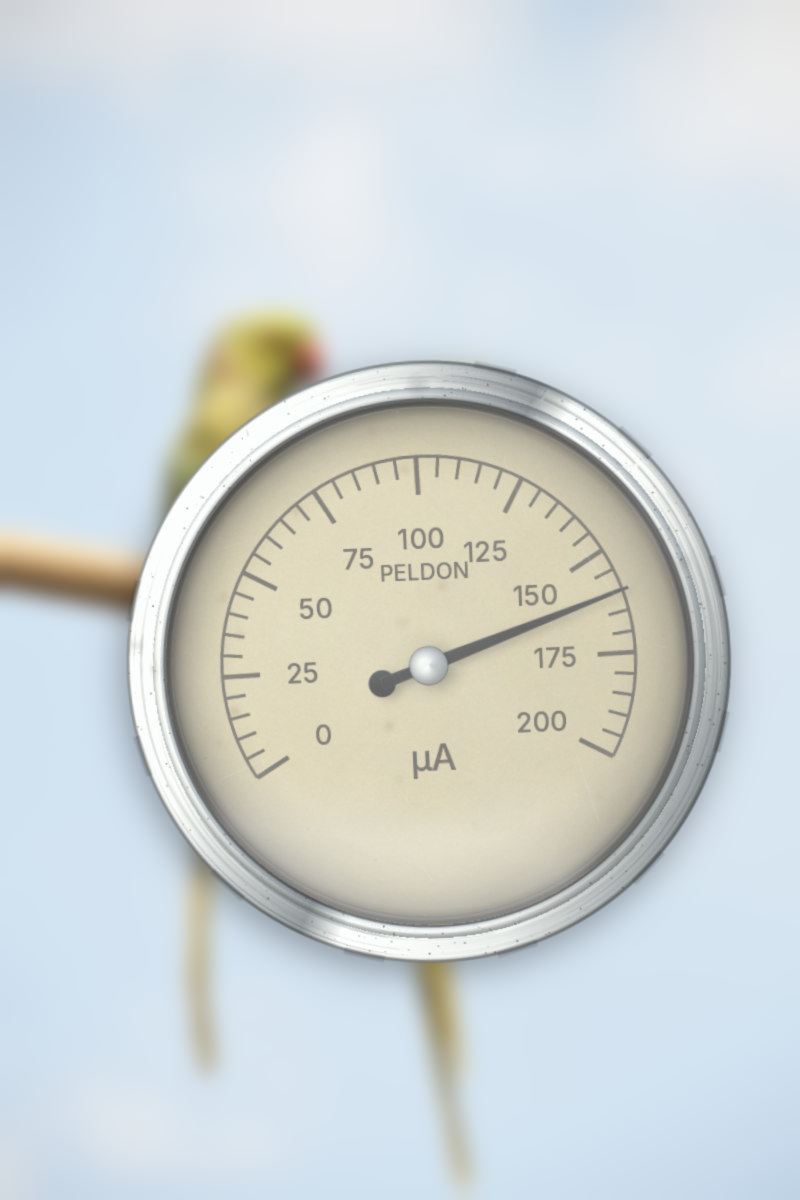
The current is 160 µA
